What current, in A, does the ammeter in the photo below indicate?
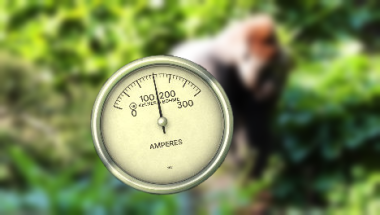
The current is 150 A
